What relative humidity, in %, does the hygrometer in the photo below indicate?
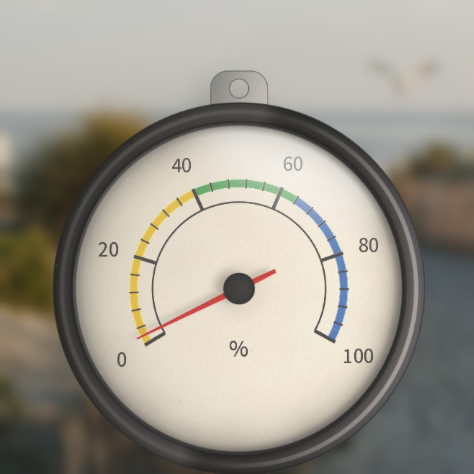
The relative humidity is 2 %
